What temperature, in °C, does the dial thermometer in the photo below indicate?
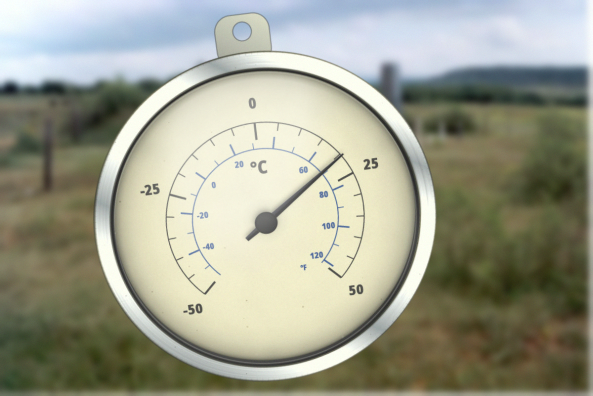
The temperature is 20 °C
